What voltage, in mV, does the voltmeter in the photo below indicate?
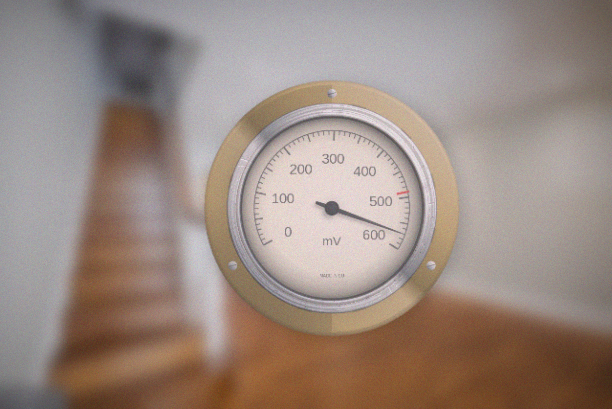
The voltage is 570 mV
